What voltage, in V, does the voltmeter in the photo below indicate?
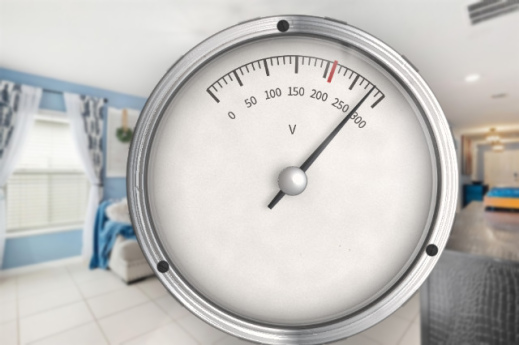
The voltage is 280 V
